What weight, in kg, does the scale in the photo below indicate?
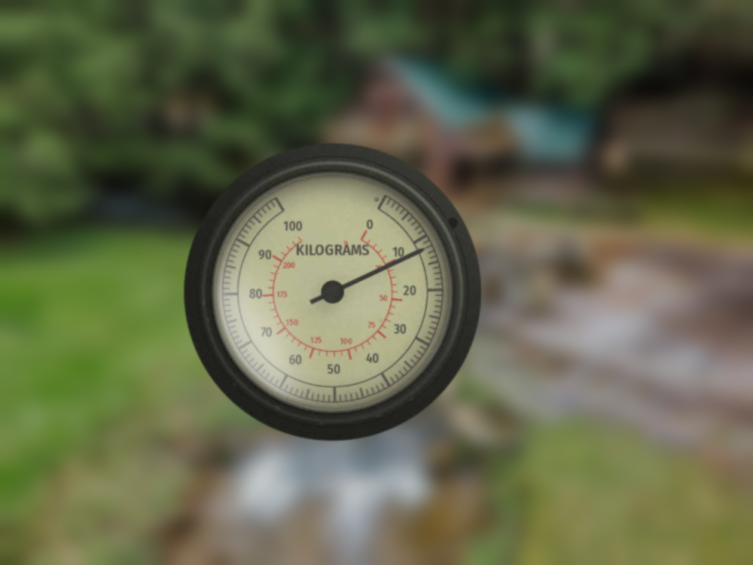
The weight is 12 kg
